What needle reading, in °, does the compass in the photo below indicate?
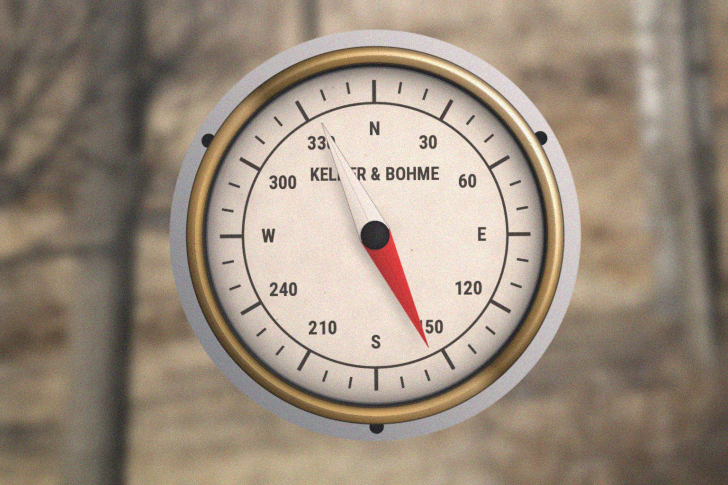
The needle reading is 155 °
